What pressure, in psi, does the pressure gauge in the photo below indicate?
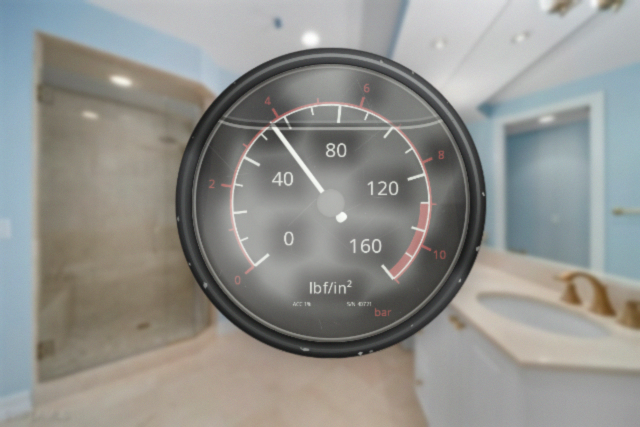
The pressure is 55 psi
